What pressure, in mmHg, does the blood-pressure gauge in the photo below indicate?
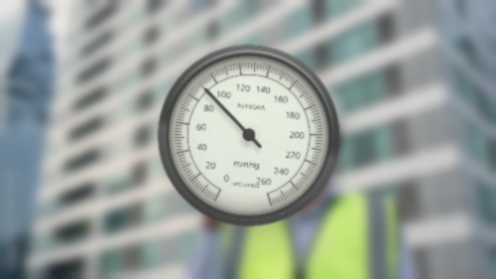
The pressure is 90 mmHg
